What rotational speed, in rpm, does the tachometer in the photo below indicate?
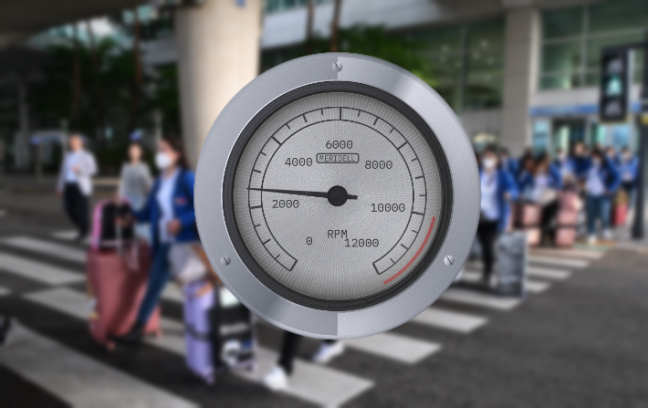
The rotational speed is 2500 rpm
